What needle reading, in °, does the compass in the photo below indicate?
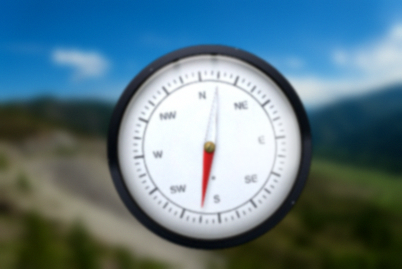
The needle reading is 195 °
